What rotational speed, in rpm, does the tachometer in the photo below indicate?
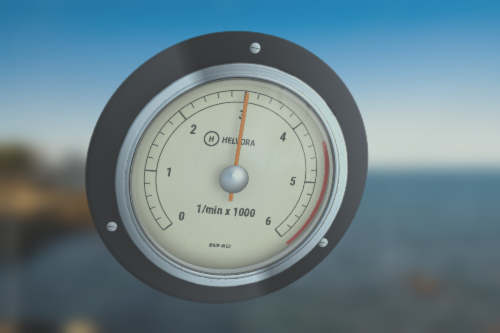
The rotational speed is 3000 rpm
